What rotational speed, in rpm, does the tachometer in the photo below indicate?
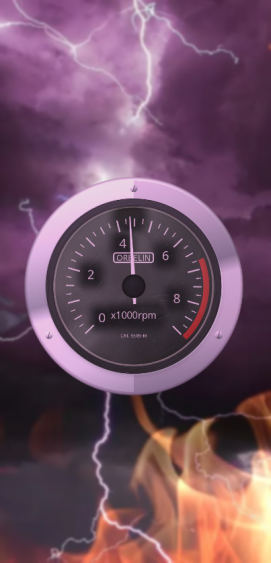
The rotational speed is 4375 rpm
